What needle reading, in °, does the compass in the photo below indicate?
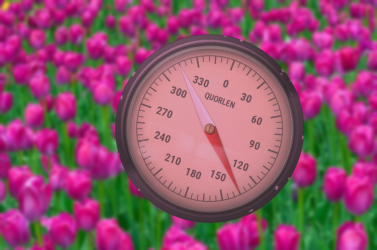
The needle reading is 135 °
